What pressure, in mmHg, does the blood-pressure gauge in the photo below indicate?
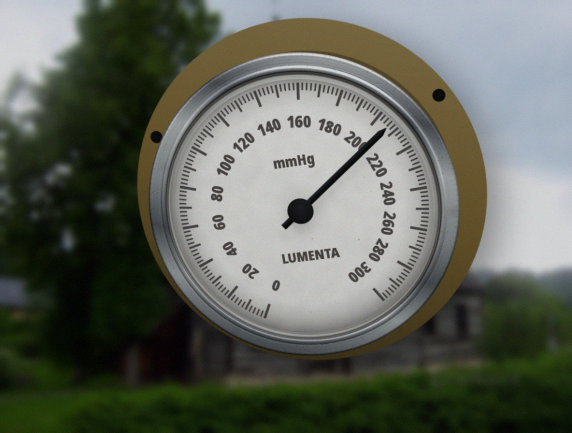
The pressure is 206 mmHg
